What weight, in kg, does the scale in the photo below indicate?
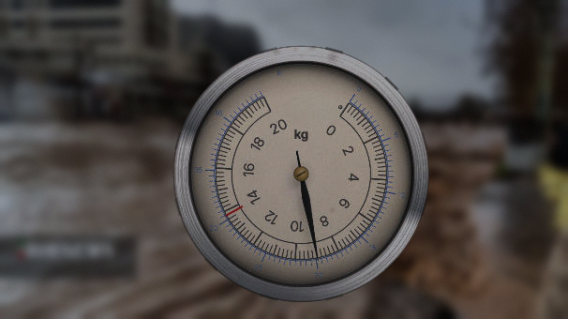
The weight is 9 kg
